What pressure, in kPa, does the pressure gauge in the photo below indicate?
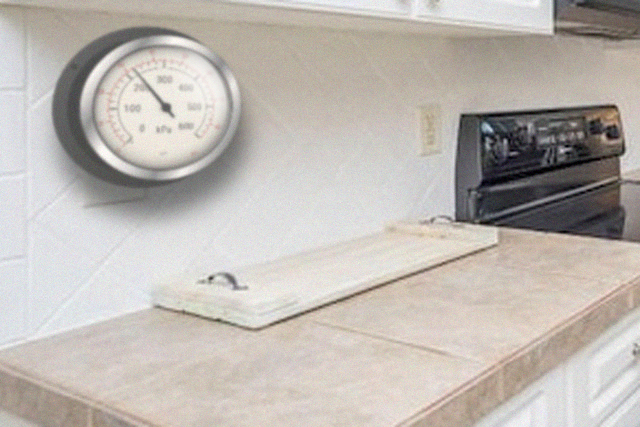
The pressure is 220 kPa
